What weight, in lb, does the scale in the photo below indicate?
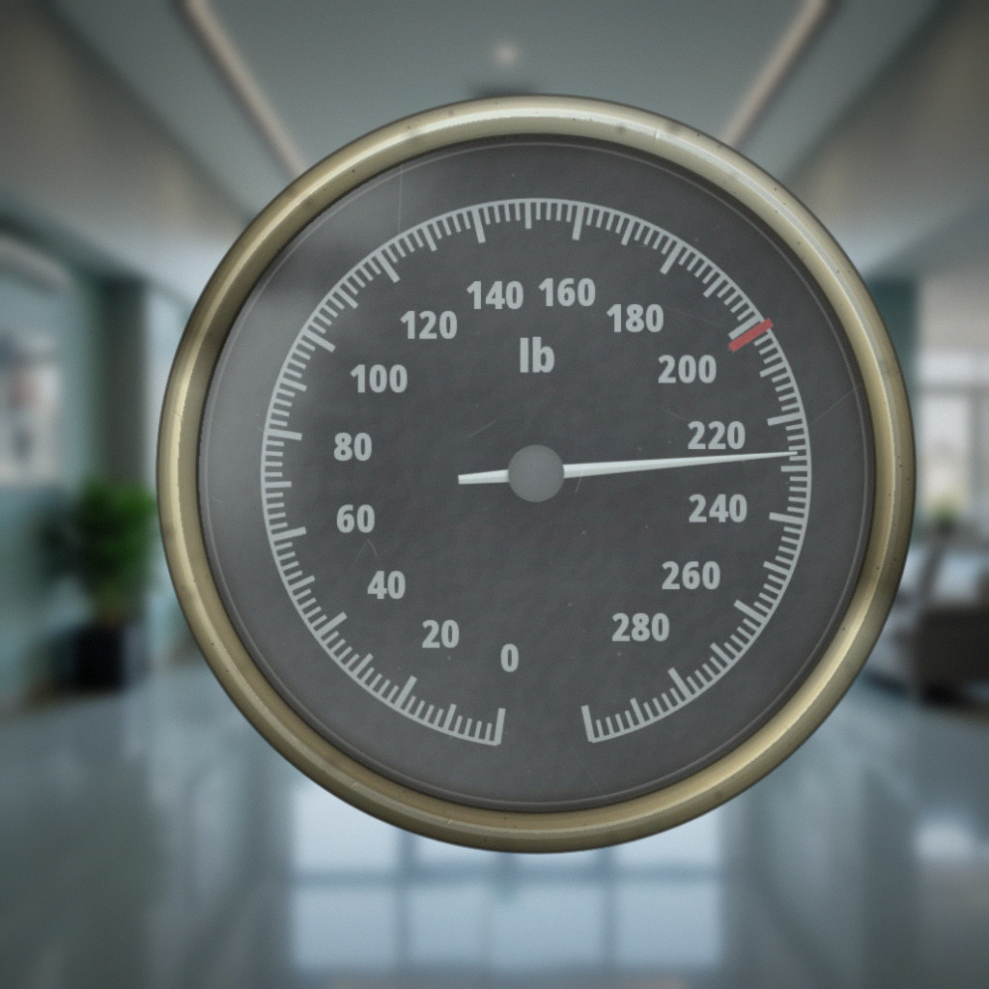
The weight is 227 lb
